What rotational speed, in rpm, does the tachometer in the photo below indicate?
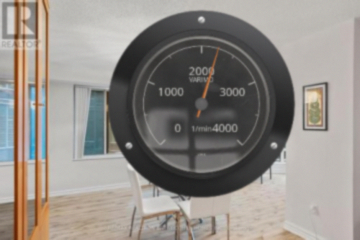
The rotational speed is 2250 rpm
